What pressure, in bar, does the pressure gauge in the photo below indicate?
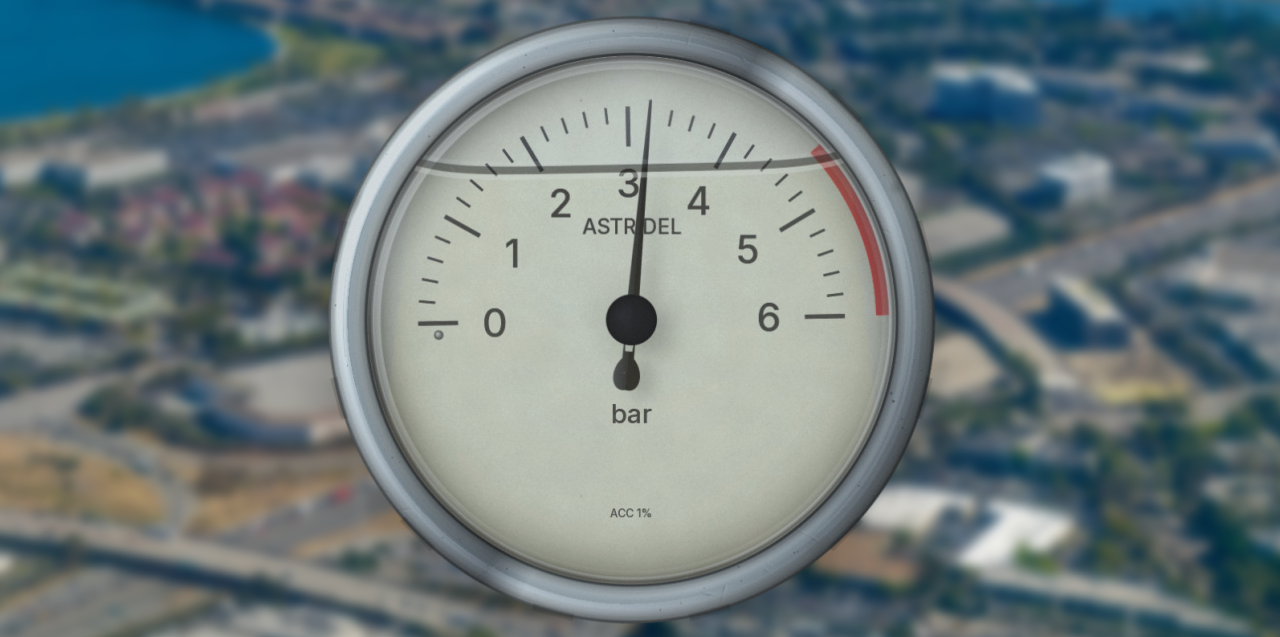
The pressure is 3.2 bar
